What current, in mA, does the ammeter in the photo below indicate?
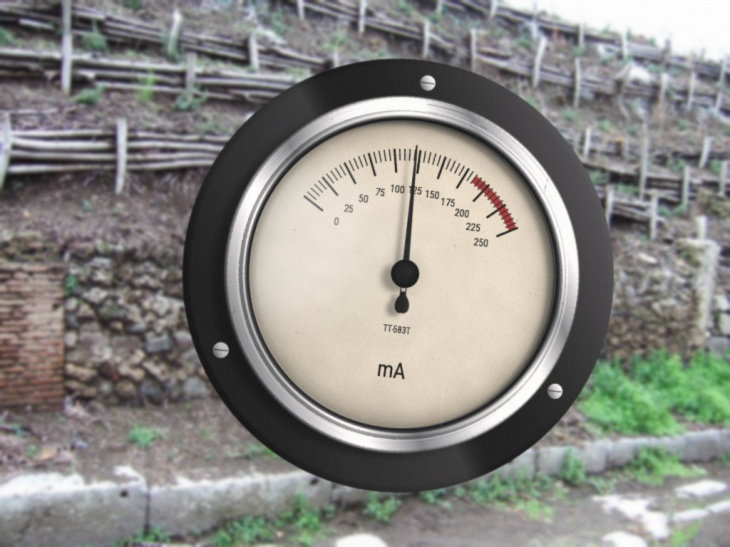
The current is 120 mA
